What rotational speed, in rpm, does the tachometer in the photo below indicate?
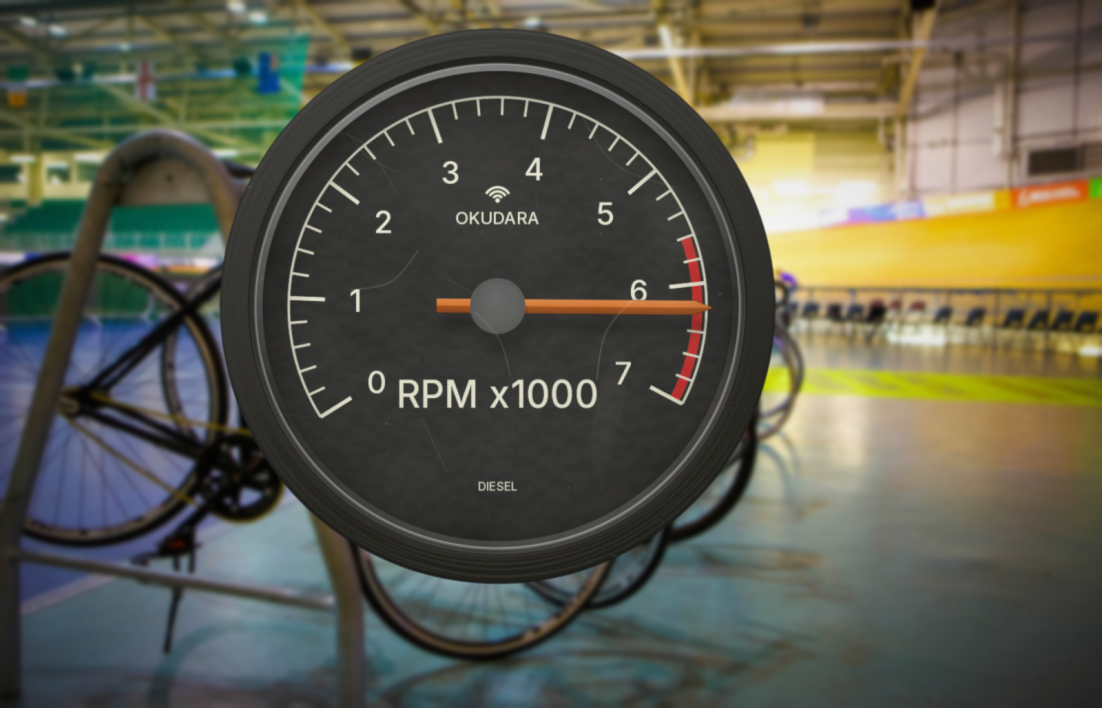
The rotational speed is 6200 rpm
